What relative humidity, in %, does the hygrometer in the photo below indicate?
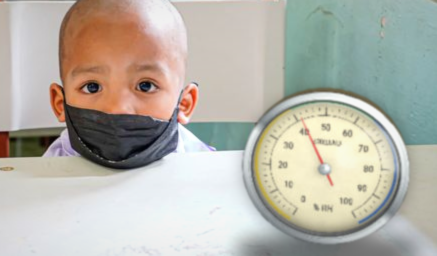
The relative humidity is 42 %
